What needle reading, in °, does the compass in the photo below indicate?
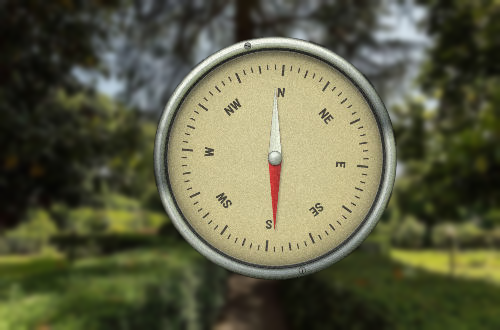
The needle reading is 175 °
